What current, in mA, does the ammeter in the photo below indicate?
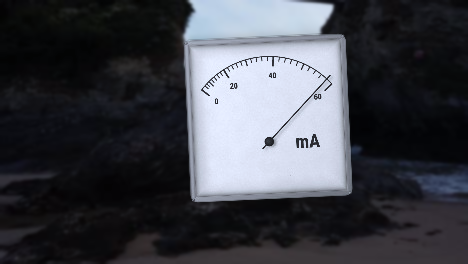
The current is 58 mA
